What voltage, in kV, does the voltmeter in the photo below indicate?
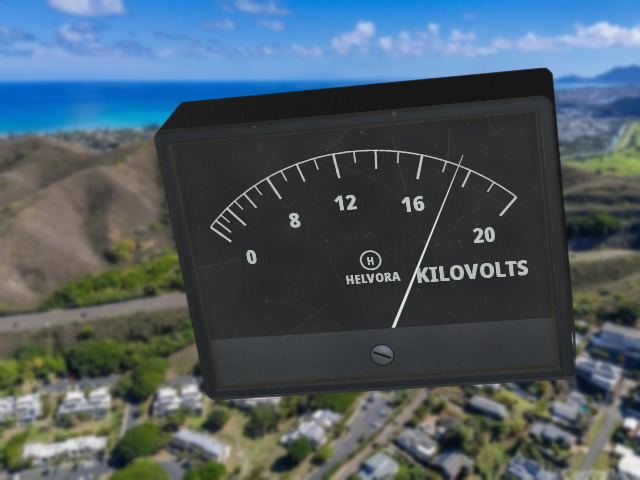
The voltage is 17.5 kV
